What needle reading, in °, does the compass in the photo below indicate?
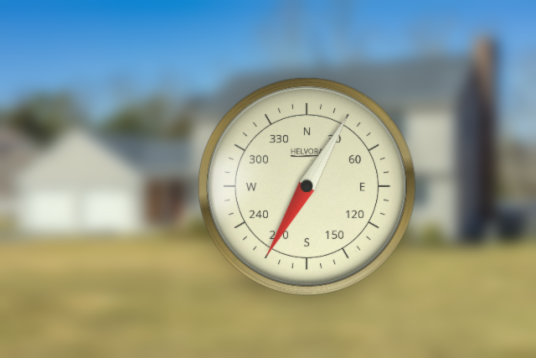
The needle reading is 210 °
